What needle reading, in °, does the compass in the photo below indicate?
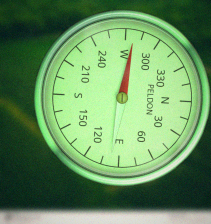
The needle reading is 277.5 °
